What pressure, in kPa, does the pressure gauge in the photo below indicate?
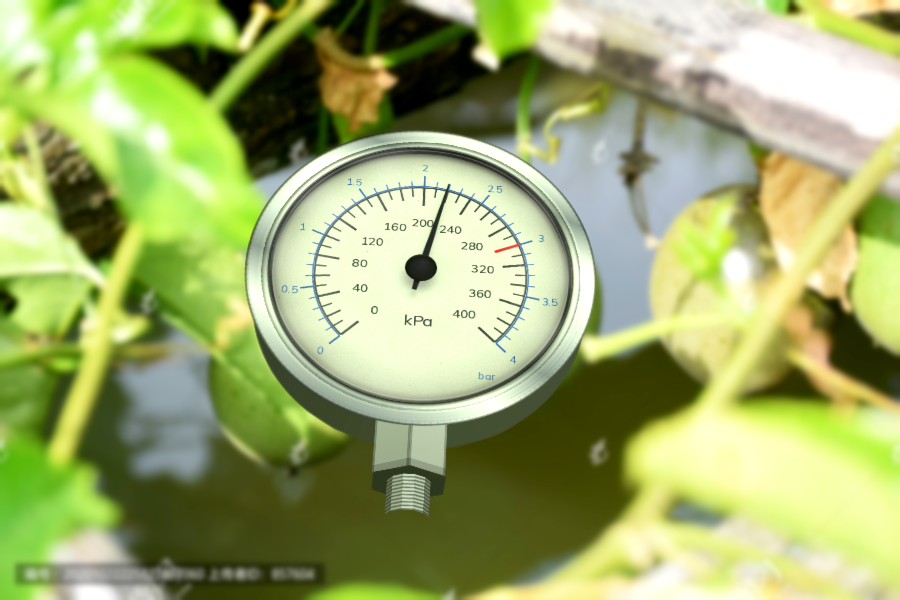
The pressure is 220 kPa
